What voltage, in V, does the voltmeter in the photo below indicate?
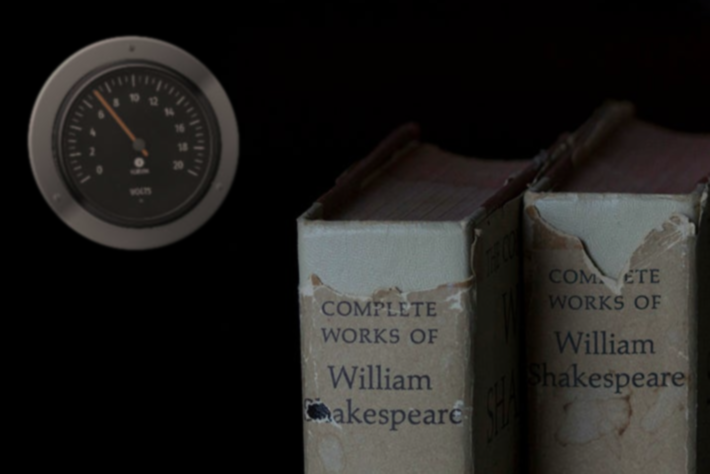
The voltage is 7 V
